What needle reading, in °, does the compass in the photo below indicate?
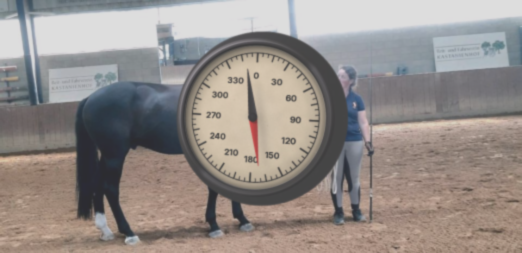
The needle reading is 170 °
